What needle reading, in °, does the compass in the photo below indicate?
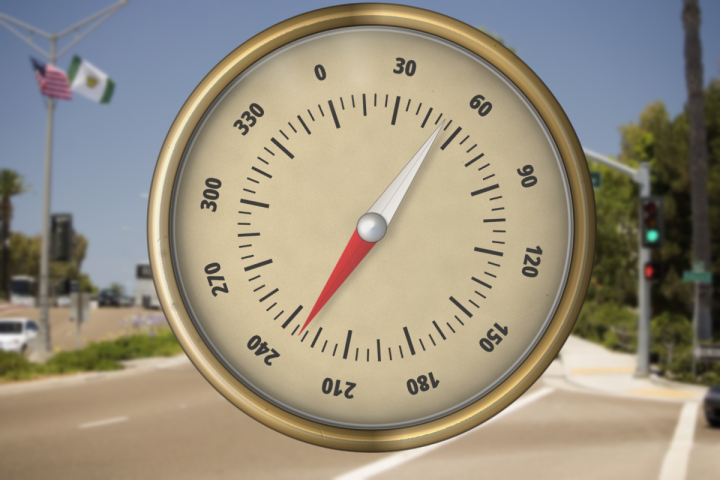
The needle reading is 232.5 °
